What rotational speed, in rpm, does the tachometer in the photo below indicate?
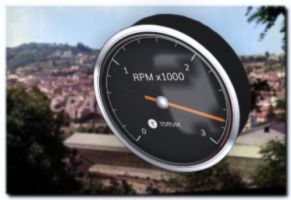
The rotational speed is 2700 rpm
